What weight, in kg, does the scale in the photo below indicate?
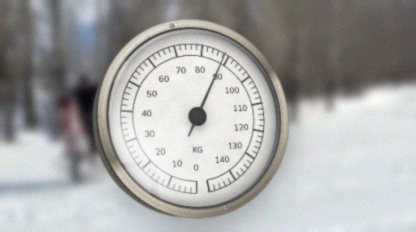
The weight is 88 kg
